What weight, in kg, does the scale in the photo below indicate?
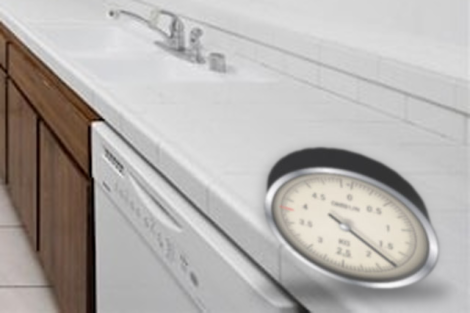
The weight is 1.75 kg
